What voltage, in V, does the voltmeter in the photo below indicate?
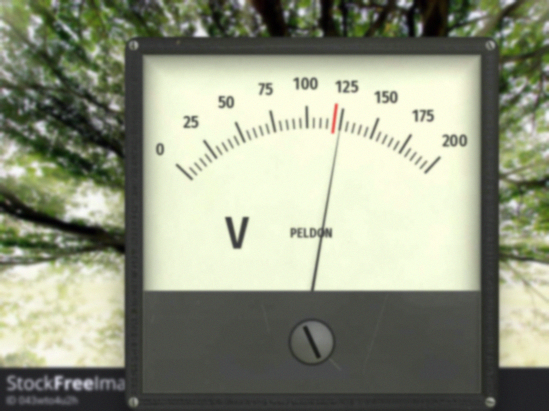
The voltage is 125 V
